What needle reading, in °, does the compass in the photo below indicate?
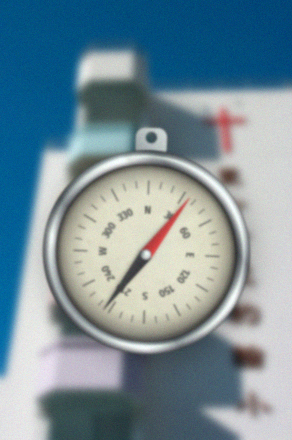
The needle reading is 35 °
